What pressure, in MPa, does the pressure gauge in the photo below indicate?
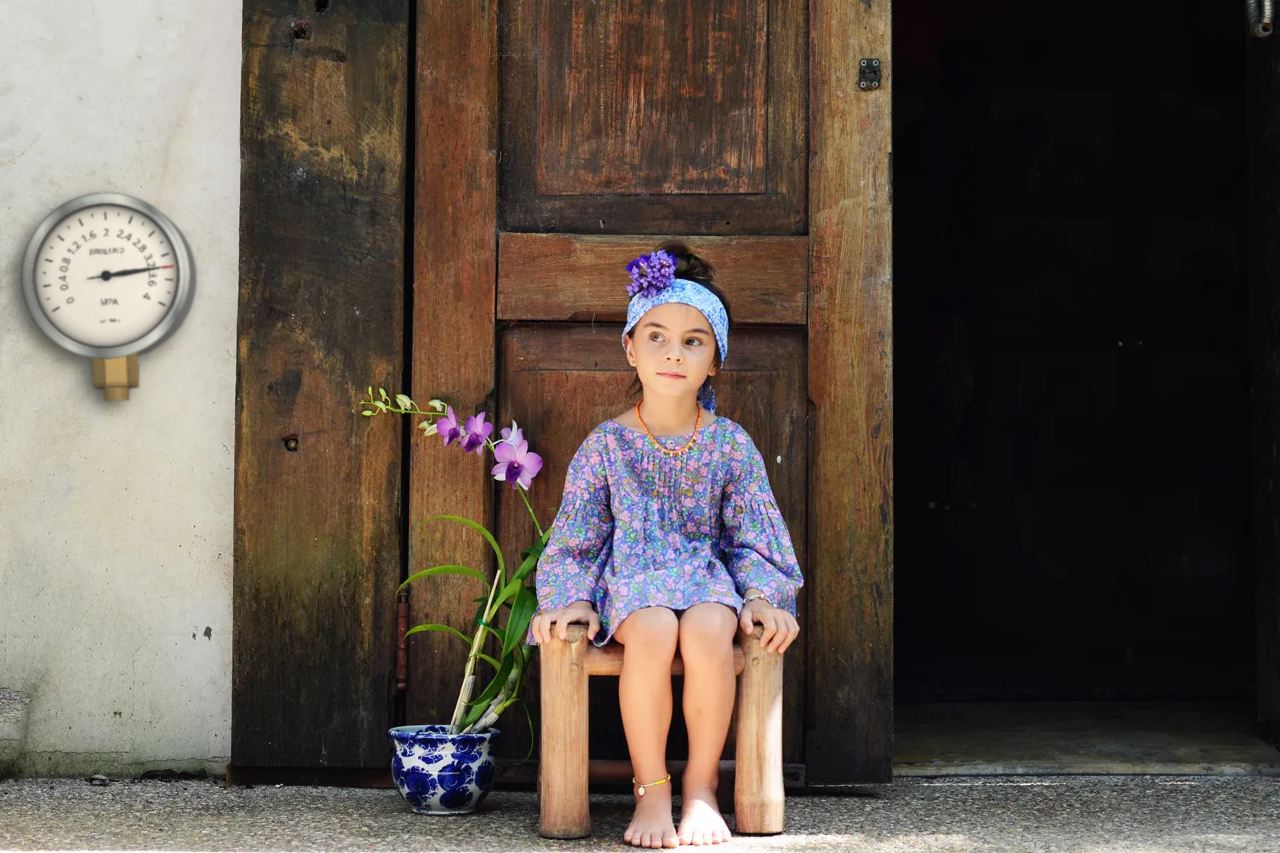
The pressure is 3.4 MPa
